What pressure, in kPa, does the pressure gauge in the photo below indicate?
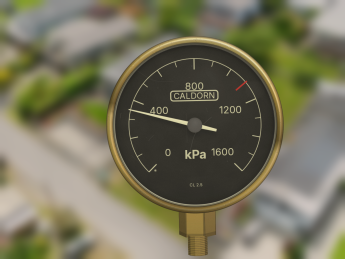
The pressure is 350 kPa
